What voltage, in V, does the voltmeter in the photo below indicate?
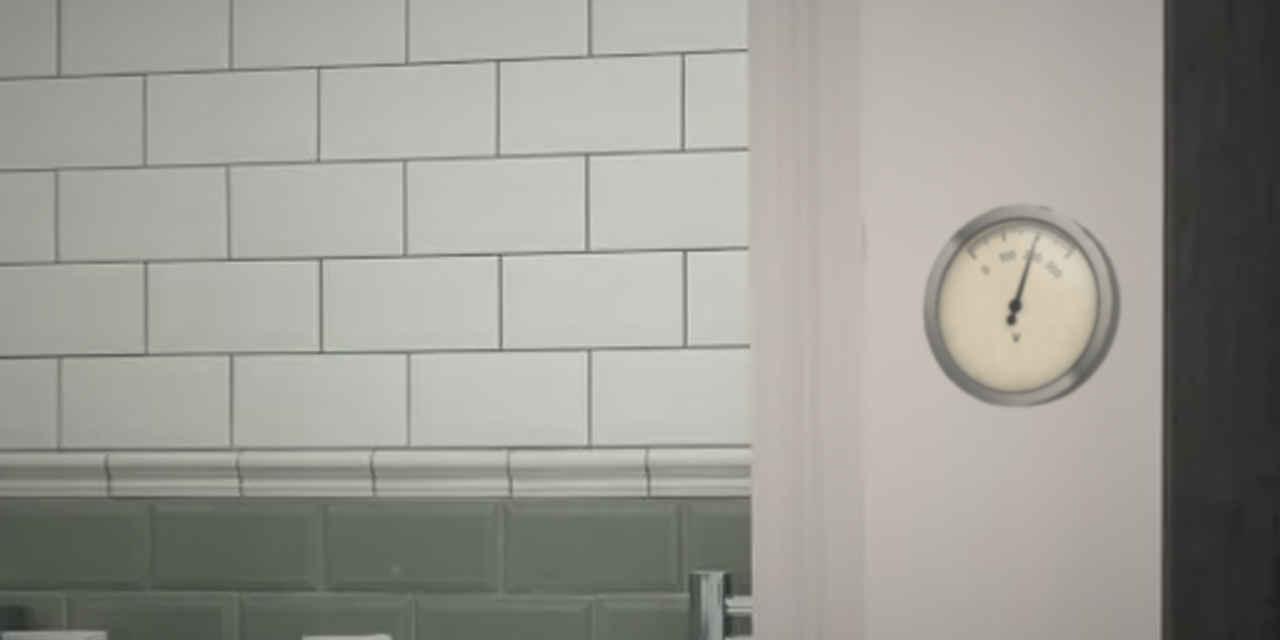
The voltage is 200 V
